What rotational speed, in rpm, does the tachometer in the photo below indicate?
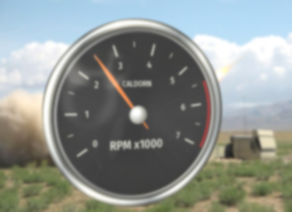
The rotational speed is 2500 rpm
